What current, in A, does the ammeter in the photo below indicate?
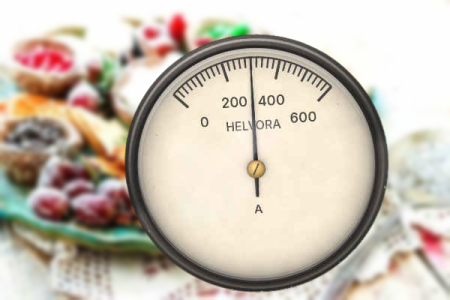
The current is 300 A
